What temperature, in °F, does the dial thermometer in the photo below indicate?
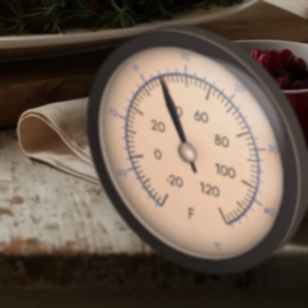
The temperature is 40 °F
